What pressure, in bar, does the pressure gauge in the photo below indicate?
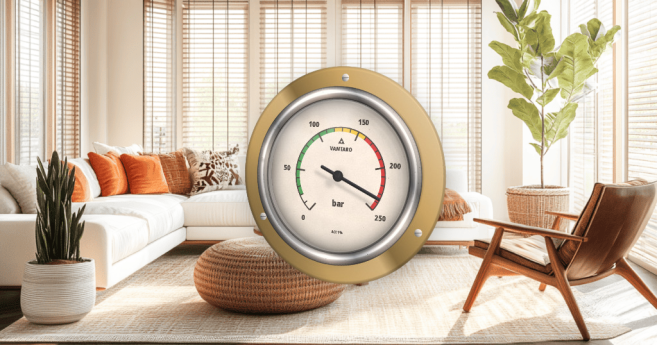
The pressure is 235 bar
